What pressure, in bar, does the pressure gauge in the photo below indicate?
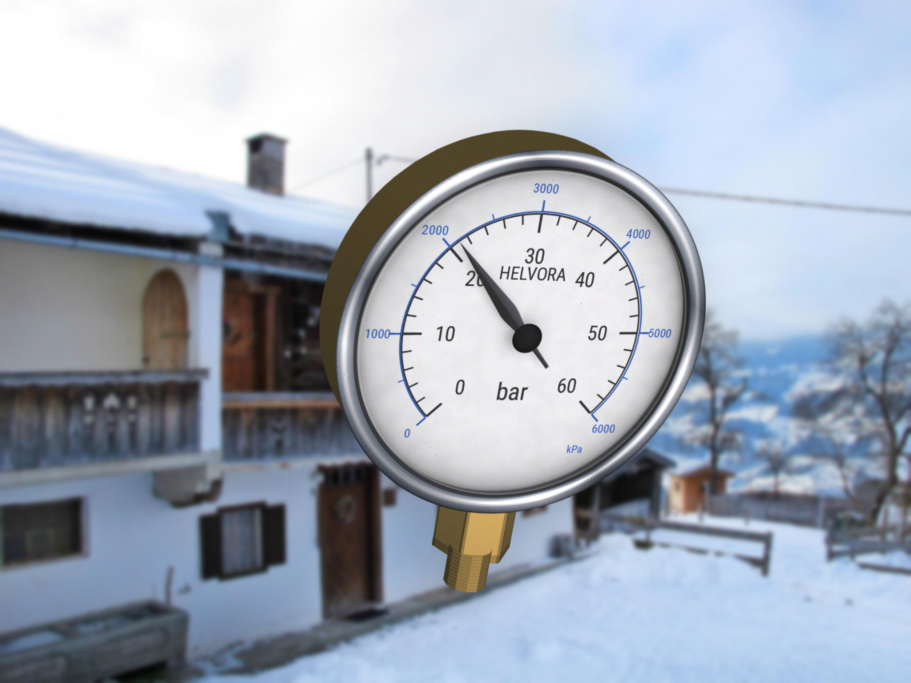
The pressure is 21 bar
